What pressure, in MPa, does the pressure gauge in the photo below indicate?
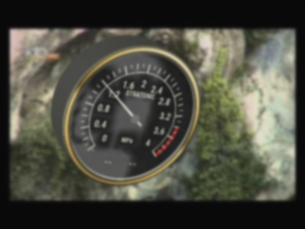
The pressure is 1.2 MPa
